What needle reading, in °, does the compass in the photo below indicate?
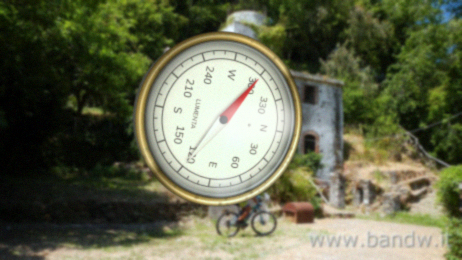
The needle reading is 300 °
